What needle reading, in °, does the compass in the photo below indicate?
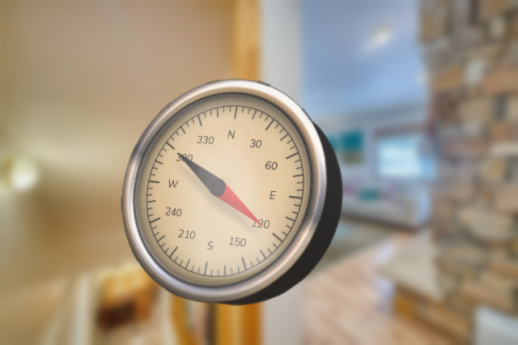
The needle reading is 120 °
